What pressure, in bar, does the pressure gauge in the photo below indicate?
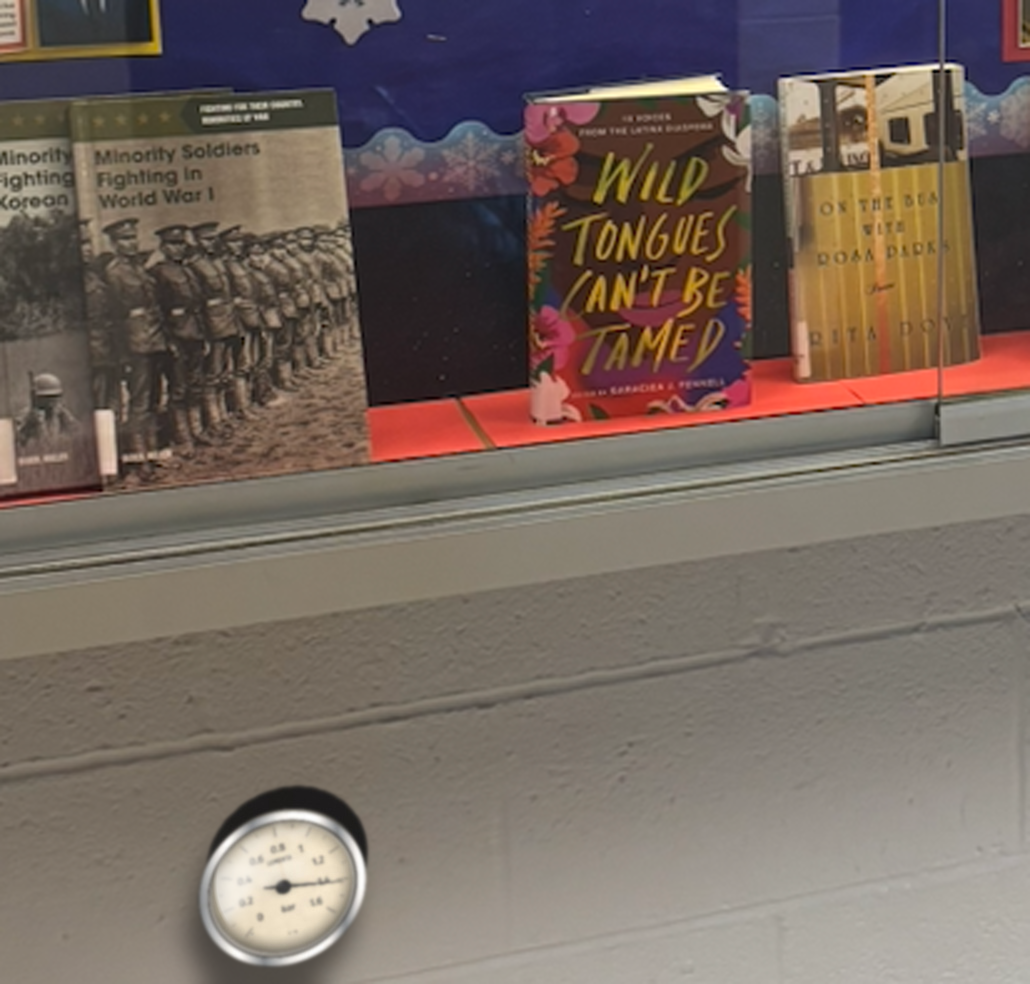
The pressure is 1.4 bar
